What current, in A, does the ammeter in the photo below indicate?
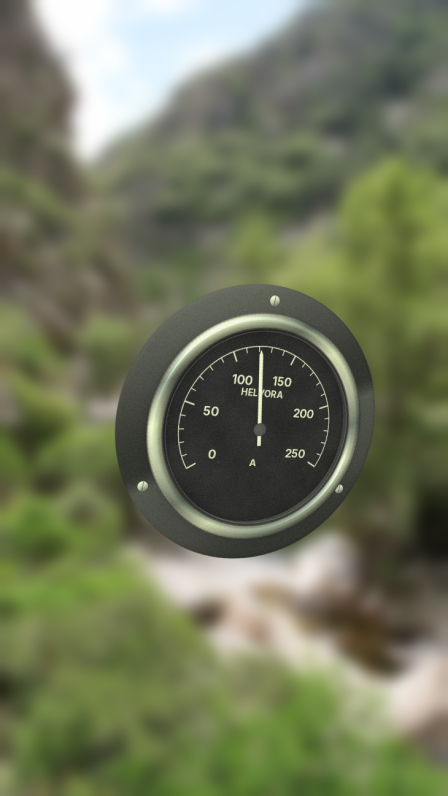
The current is 120 A
